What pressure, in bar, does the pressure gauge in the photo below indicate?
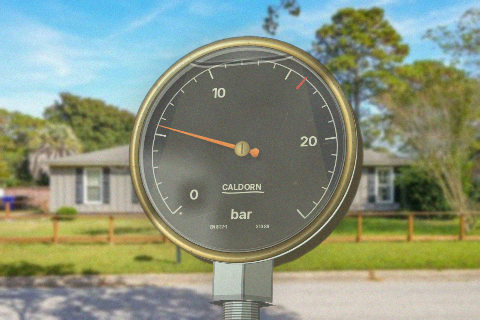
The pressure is 5.5 bar
